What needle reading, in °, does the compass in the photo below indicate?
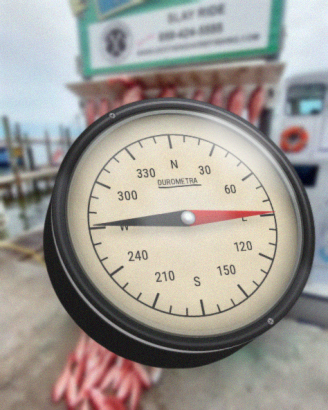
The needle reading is 90 °
